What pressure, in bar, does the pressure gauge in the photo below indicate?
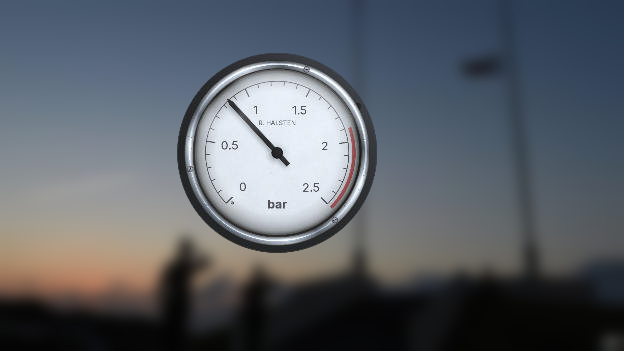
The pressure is 0.85 bar
